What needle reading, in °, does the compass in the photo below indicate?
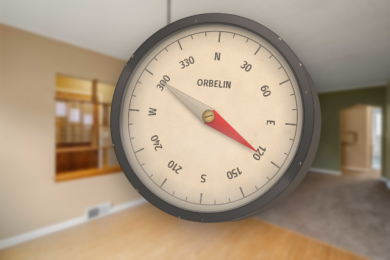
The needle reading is 120 °
